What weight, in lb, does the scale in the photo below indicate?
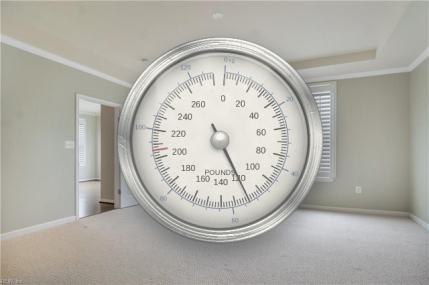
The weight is 120 lb
